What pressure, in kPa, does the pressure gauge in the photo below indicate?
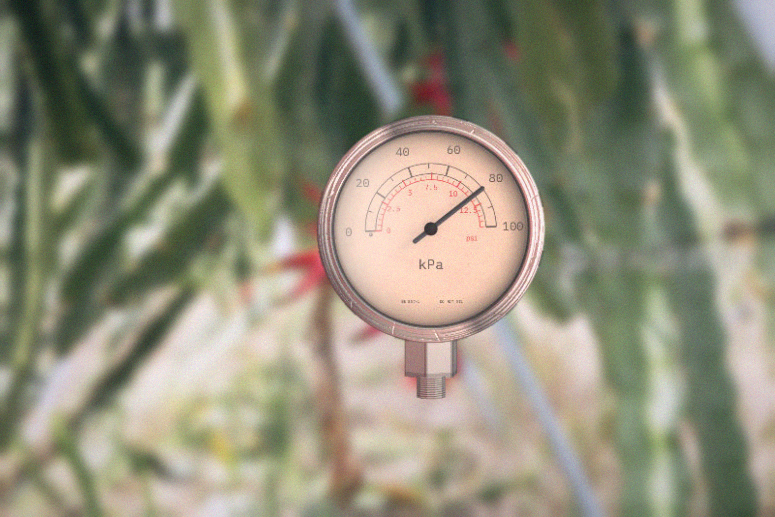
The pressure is 80 kPa
